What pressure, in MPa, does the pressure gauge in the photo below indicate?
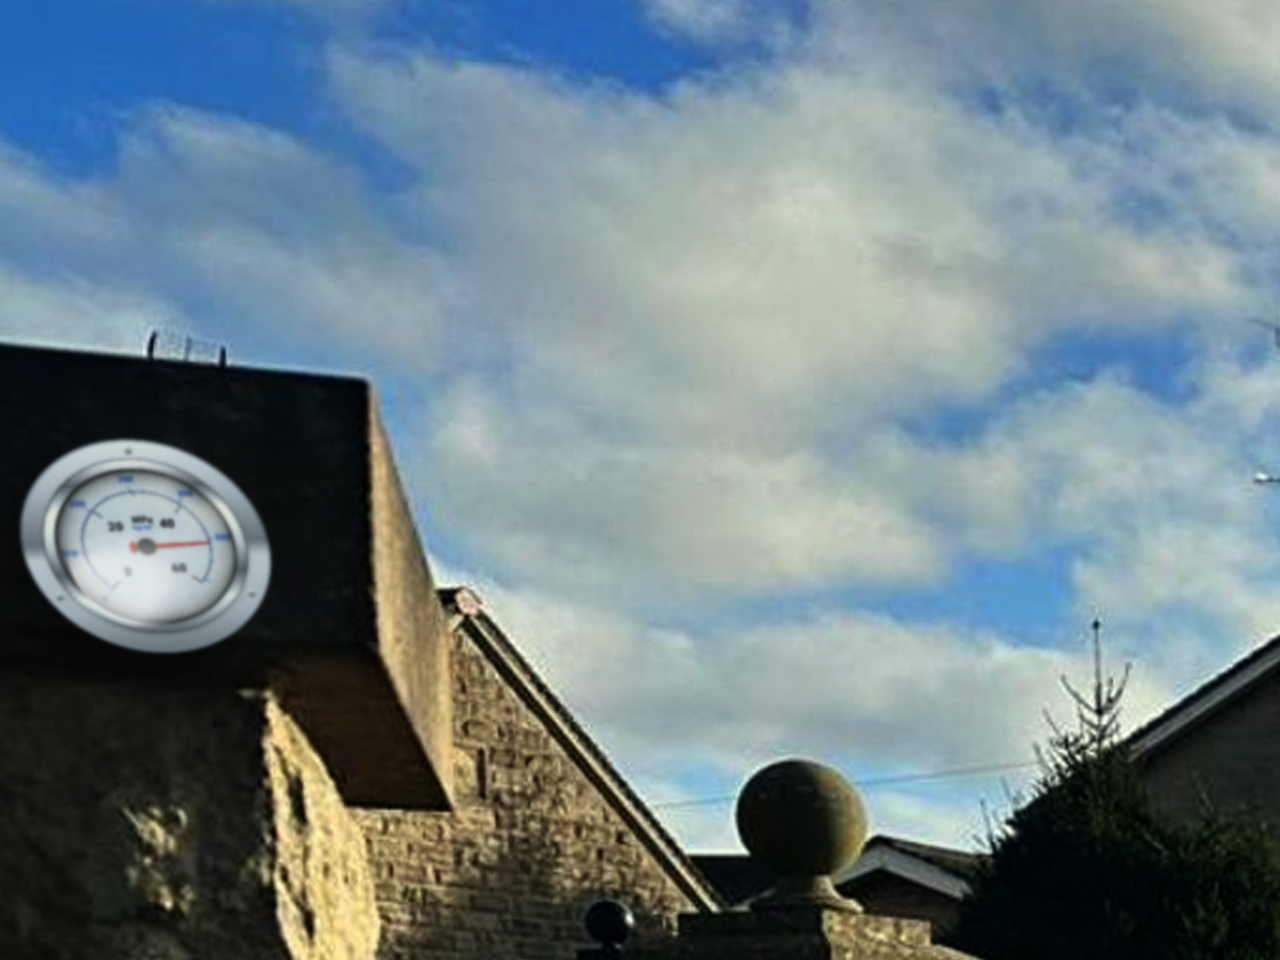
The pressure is 50 MPa
